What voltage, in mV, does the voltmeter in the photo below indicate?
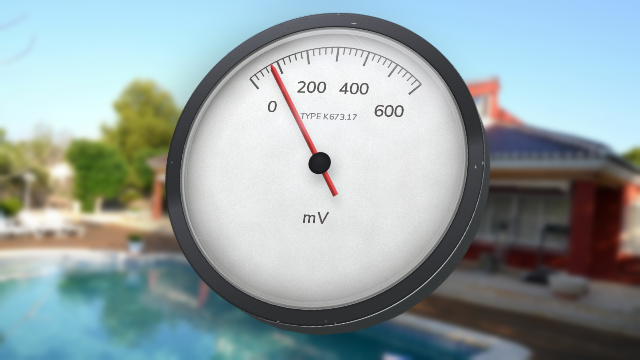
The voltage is 80 mV
